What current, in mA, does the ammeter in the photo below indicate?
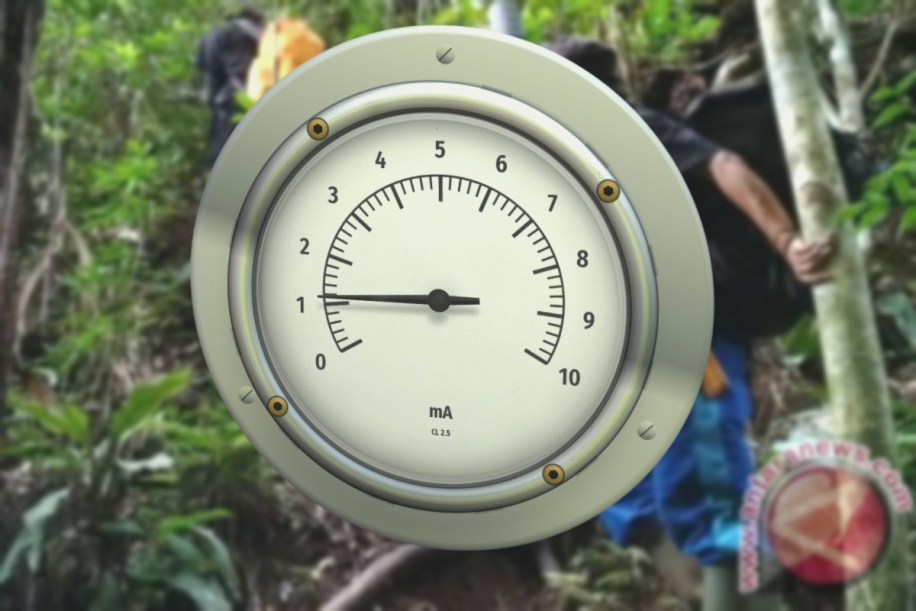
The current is 1.2 mA
